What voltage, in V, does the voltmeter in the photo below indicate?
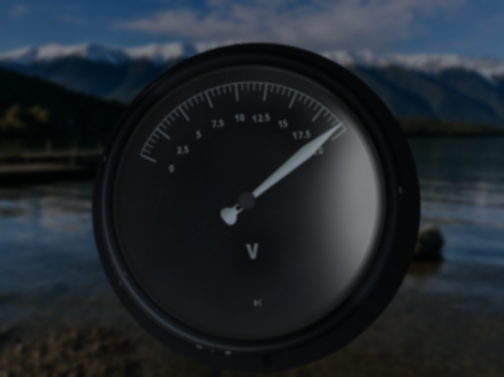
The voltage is 19.5 V
